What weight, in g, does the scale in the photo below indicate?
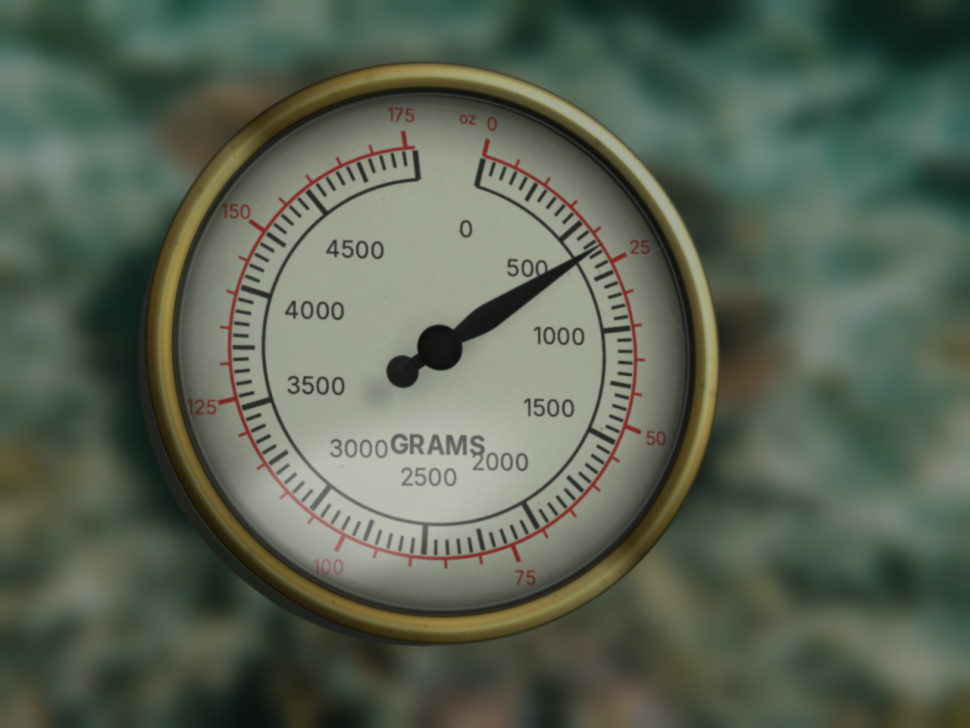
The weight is 625 g
